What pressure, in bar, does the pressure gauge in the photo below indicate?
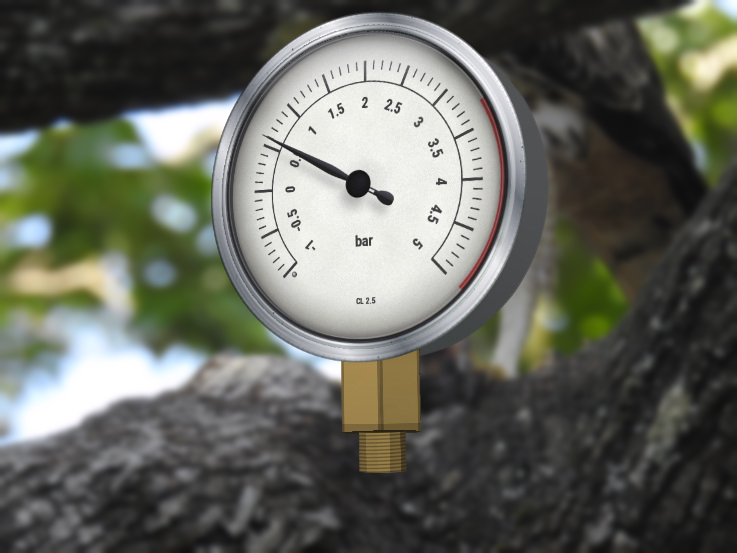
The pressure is 0.6 bar
